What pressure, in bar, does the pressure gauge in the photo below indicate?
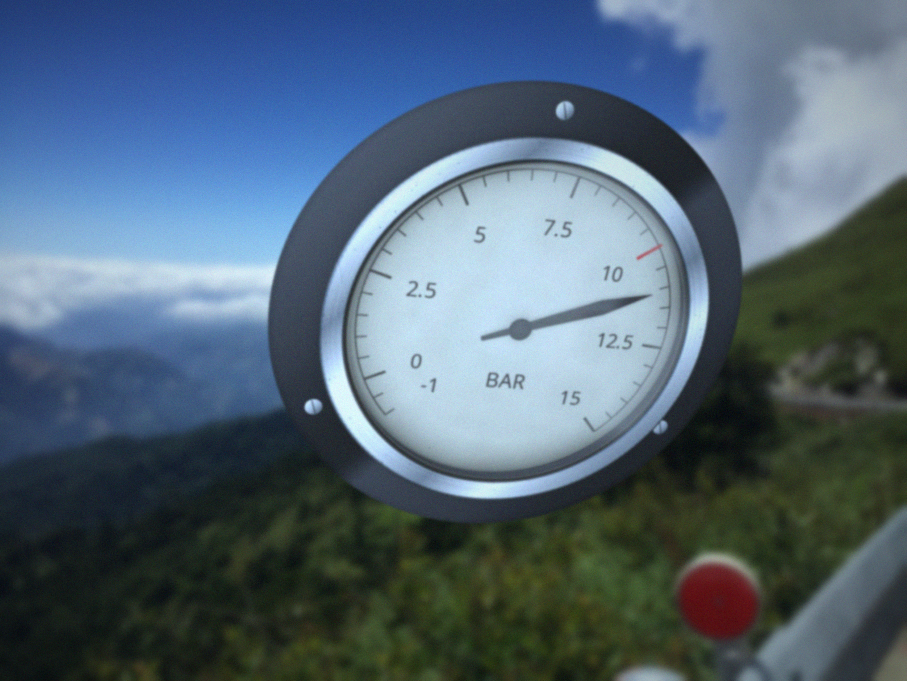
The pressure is 11 bar
